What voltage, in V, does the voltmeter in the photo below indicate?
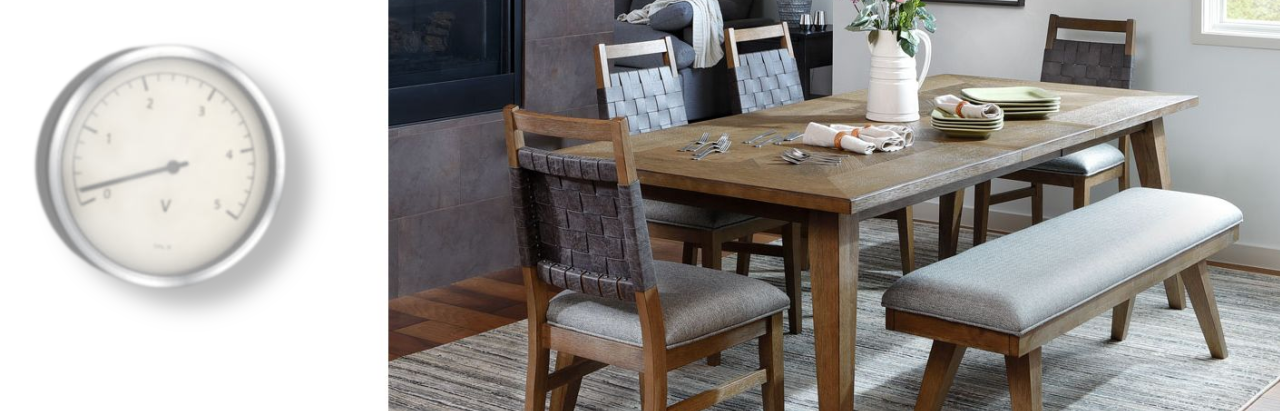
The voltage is 0.2 V
